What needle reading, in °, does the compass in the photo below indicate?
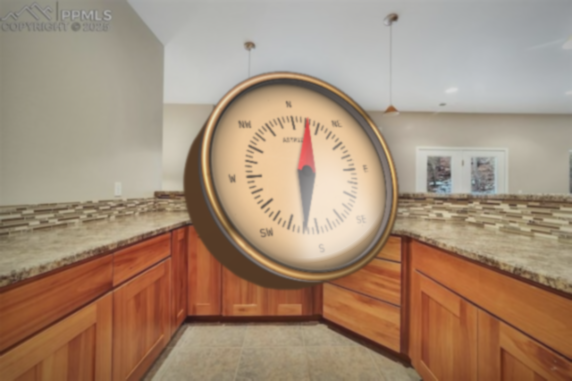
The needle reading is 15 °
